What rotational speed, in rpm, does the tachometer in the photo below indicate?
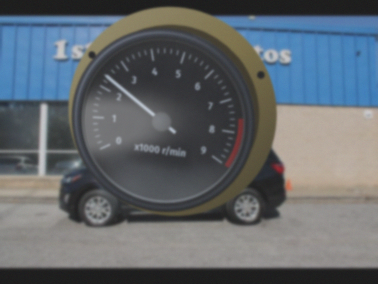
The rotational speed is 2400 rpm
